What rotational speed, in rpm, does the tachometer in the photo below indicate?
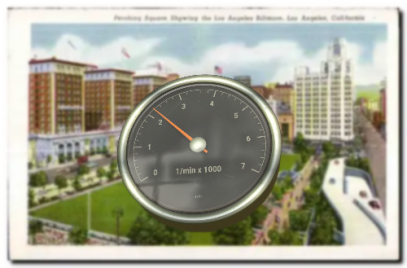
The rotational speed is 2200 rpm
